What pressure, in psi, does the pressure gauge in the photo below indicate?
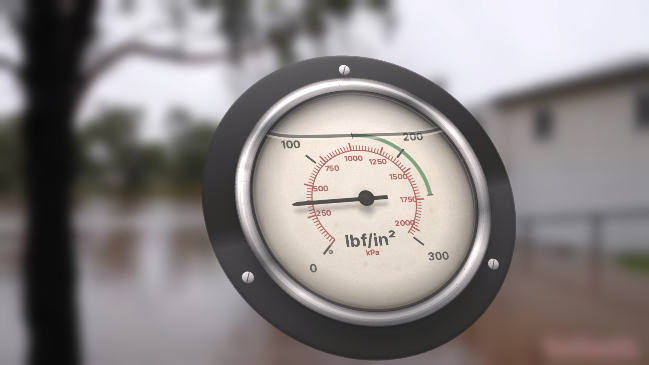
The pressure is 50 psi
